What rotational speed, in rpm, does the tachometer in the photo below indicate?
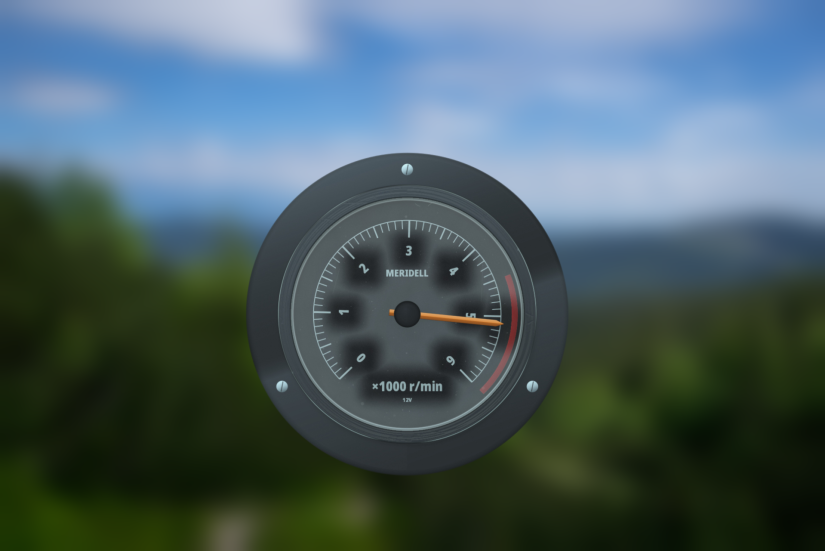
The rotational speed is 5100 rpm
